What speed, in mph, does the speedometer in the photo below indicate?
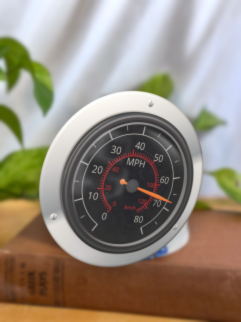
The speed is 67.5 mph
